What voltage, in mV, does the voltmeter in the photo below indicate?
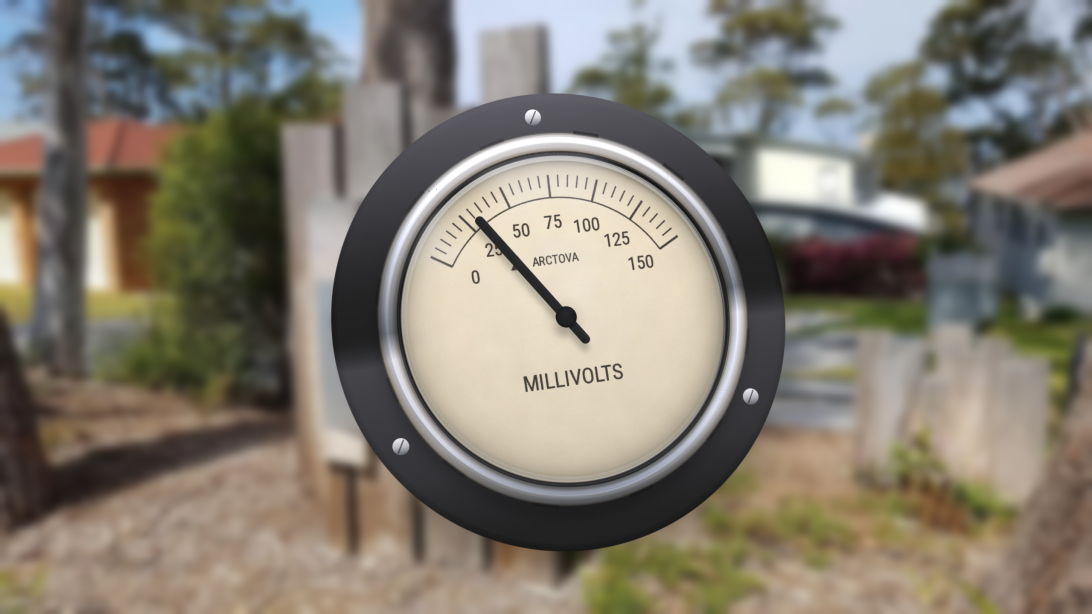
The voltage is 30 mV
